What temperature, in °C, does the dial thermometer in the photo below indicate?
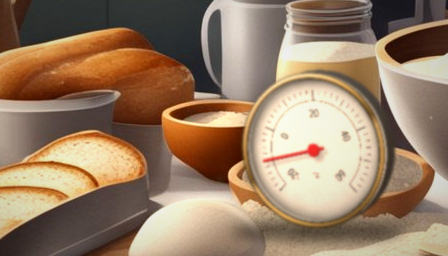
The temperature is -10 °C
